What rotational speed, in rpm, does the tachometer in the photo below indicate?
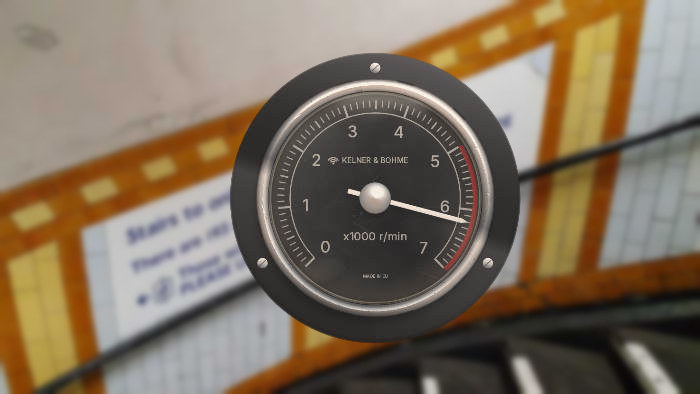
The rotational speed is 6200 rpm
